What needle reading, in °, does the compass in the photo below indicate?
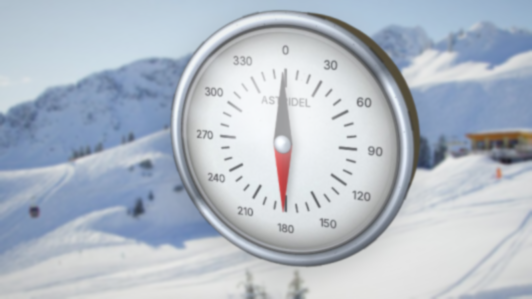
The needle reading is 180 °
